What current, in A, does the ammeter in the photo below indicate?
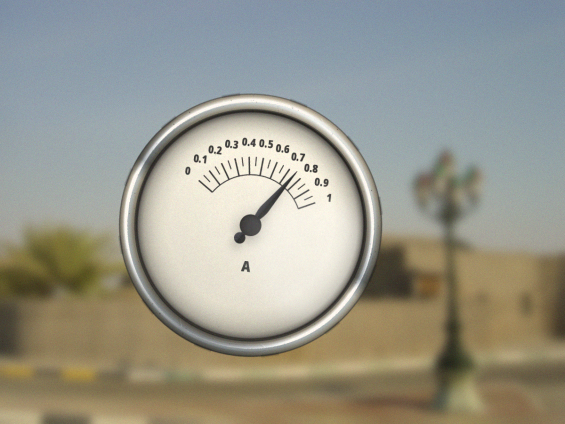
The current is 0.75 A
